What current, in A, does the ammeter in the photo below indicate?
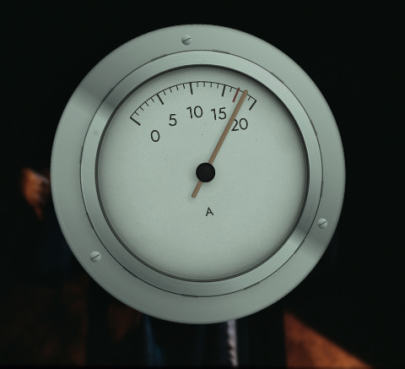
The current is 18 A
